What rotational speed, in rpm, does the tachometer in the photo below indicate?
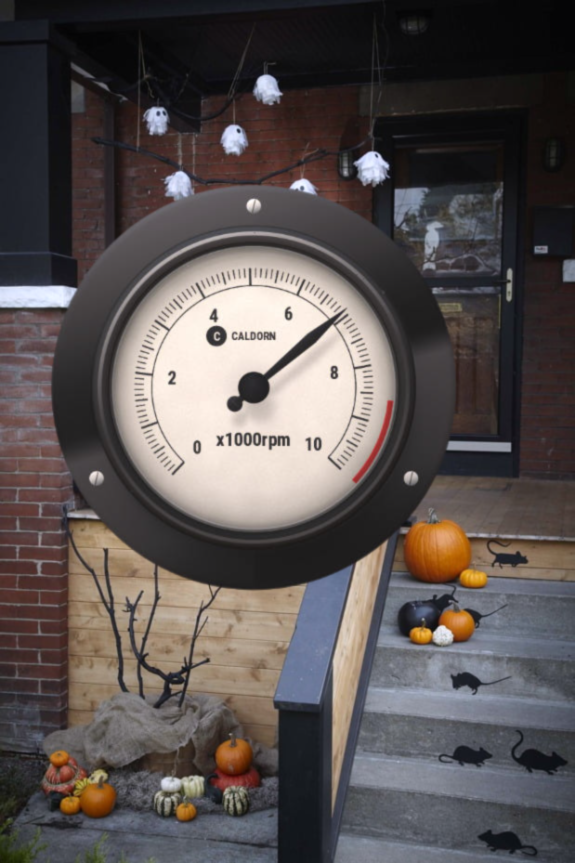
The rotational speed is 6900 rpm
